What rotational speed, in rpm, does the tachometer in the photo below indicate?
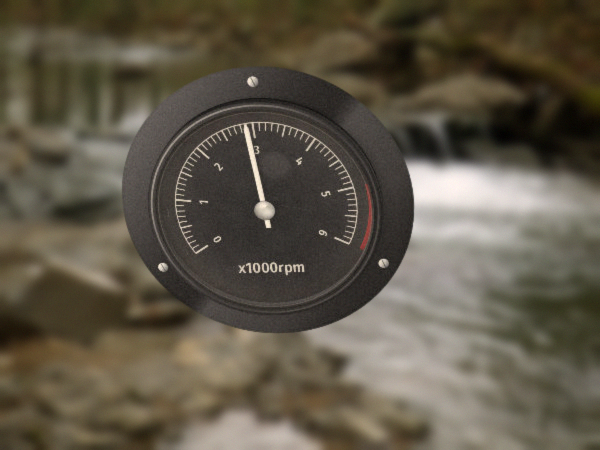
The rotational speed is 2900 rpm
